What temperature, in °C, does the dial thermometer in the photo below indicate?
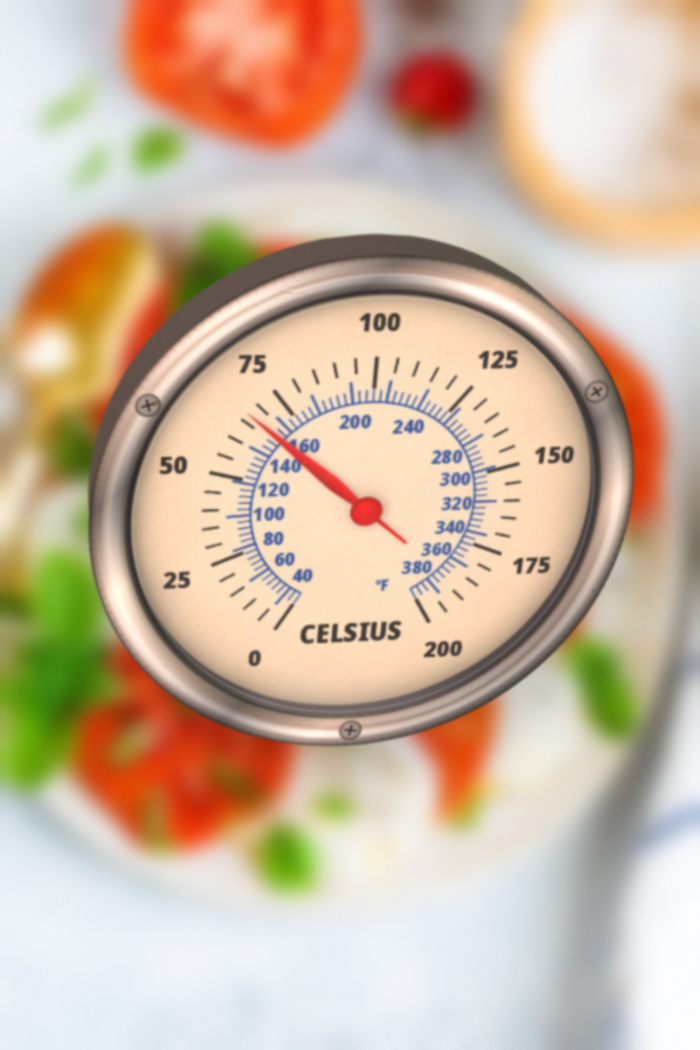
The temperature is 67.5 °C
